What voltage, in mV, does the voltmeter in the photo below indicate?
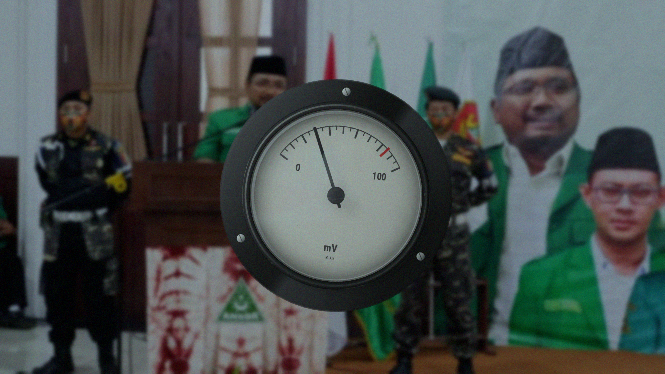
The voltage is 30 mV
